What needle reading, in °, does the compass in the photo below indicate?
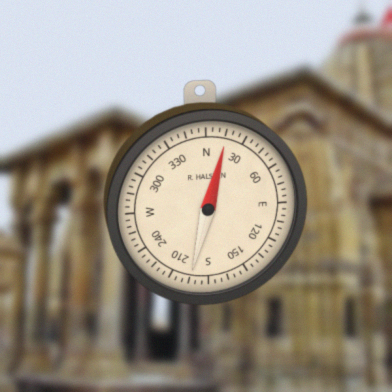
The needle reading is 15 °
